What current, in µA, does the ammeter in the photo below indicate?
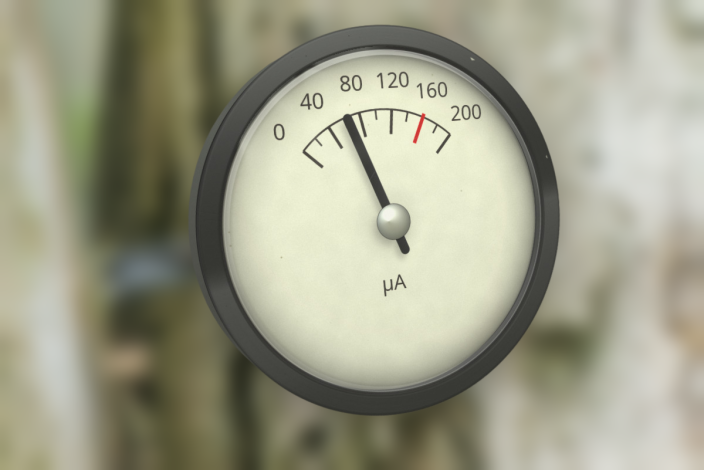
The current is 60 µA
